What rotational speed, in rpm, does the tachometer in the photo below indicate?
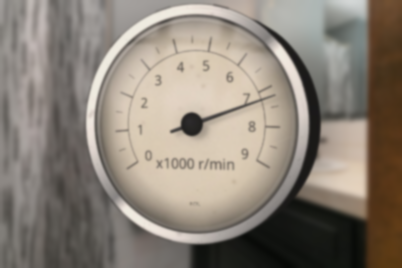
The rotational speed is 7250 rpm
